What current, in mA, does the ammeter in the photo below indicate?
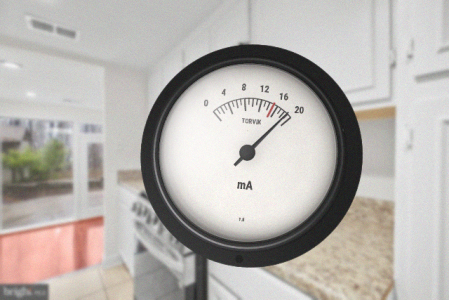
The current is 19 mA
